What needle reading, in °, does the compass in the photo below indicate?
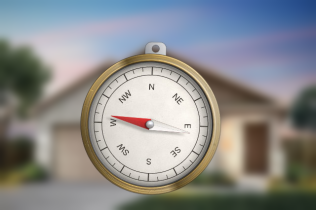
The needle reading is 280 °
